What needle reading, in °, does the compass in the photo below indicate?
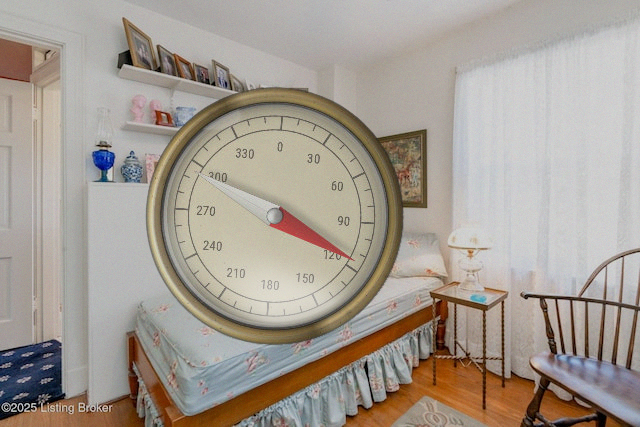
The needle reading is 115 °
